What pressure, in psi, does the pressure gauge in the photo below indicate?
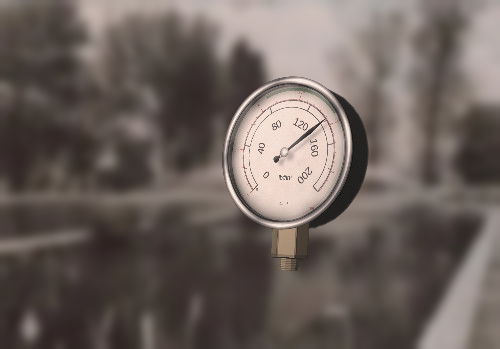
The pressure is 140 psi
